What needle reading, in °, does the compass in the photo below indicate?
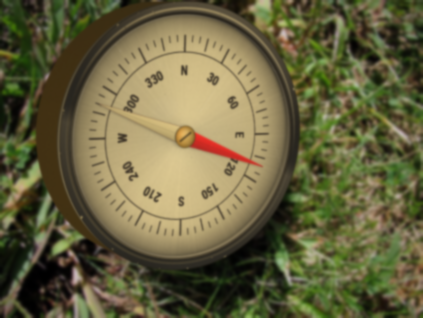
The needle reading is 110 °
